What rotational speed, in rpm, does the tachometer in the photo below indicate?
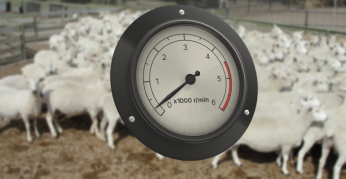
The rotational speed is 250 rpm
